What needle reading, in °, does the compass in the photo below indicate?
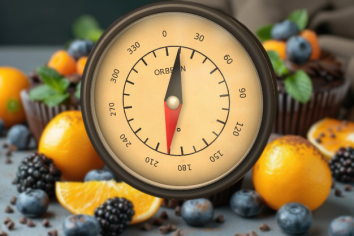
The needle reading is 195 °
